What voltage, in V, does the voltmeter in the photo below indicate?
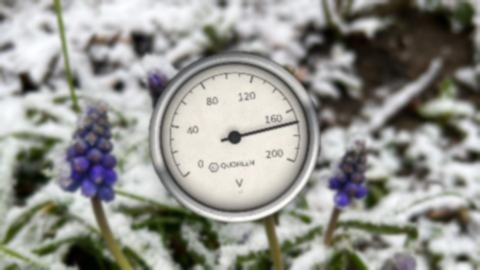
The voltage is 170 V
